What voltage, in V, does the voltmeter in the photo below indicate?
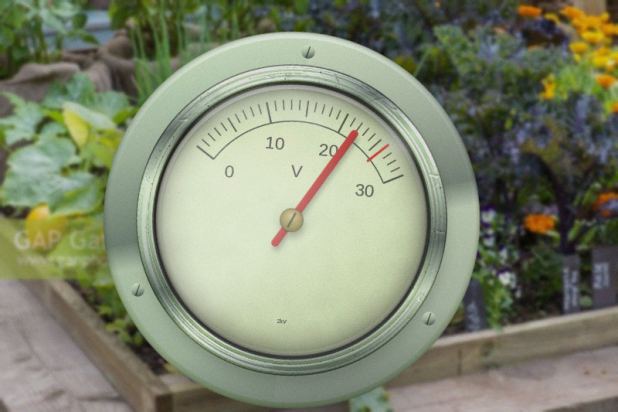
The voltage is 22 V
